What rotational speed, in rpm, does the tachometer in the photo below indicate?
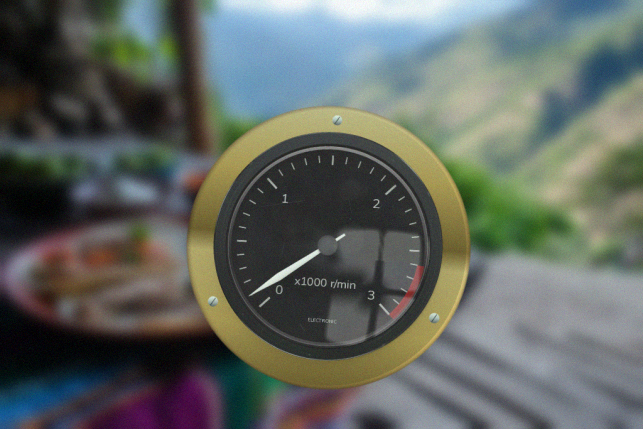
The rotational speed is 100 rpm
